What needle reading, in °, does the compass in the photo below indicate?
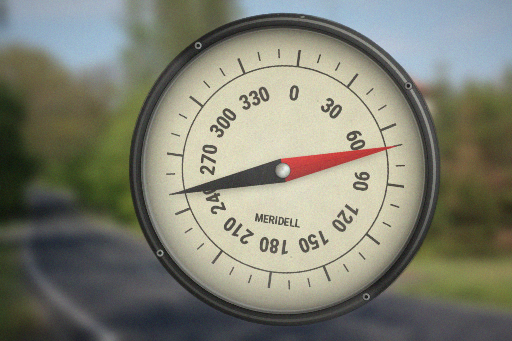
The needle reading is 70 °
